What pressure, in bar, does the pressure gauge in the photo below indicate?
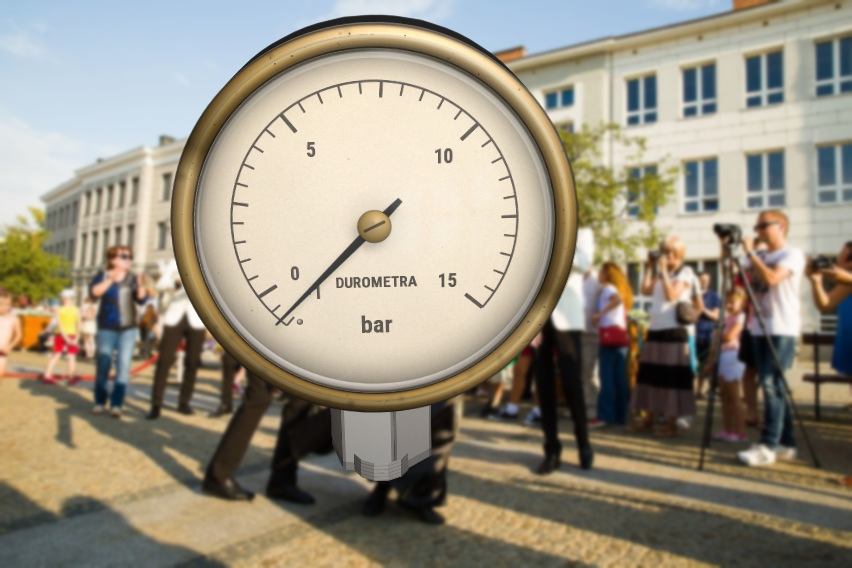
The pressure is -0.75 bar
